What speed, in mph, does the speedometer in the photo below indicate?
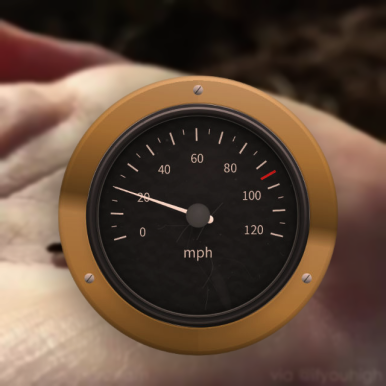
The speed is 20 mph
